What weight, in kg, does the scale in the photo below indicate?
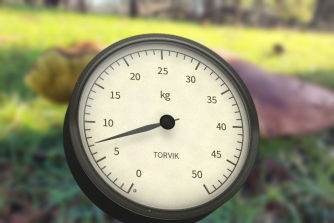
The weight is 7 kg
